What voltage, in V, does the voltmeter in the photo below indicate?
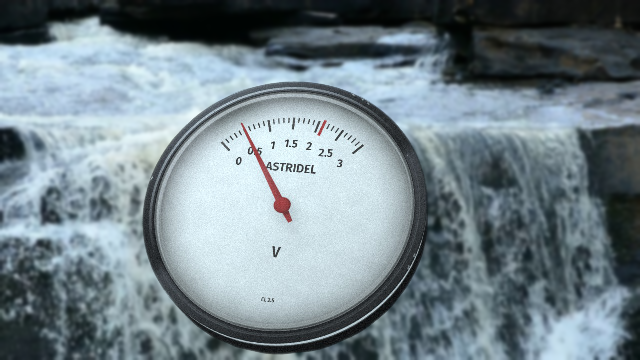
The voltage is 0.5 V
